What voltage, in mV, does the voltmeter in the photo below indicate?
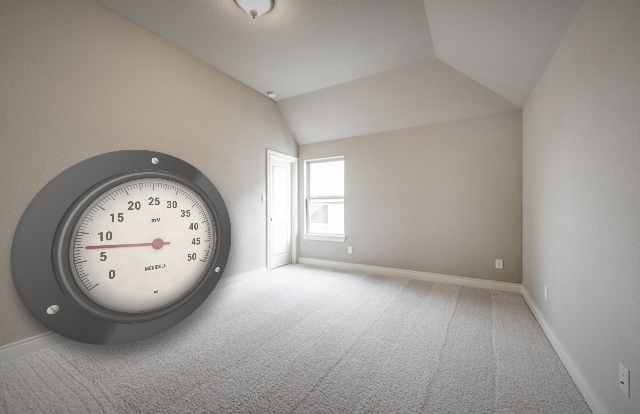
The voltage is 7.5 mV
